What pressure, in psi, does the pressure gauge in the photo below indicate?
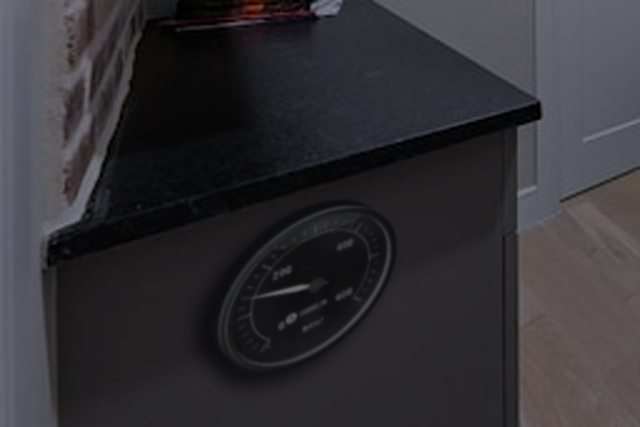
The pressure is 140 psi
